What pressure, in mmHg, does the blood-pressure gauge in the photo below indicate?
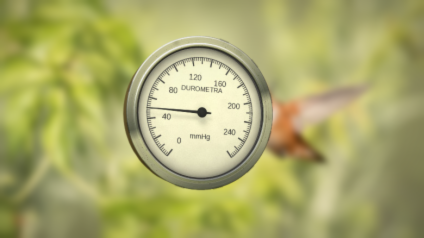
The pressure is 50 mmHg
